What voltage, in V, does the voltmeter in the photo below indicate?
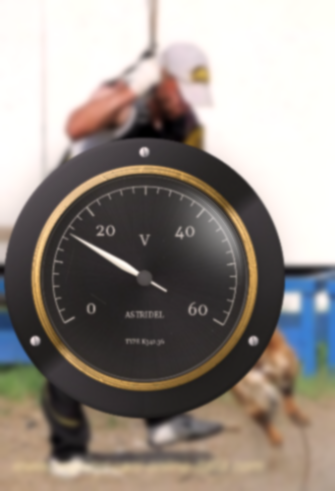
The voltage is 15 V
